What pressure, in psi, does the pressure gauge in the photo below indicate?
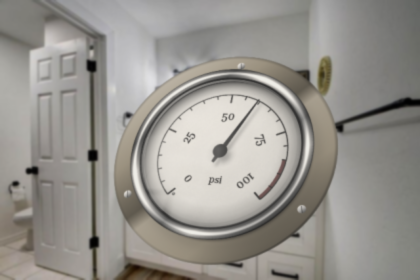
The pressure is 60 psi
